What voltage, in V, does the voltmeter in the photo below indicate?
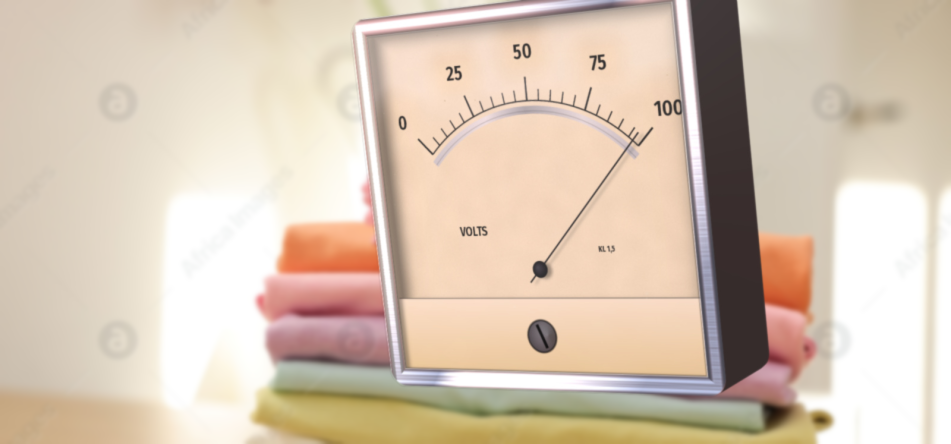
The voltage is 97.5 V
